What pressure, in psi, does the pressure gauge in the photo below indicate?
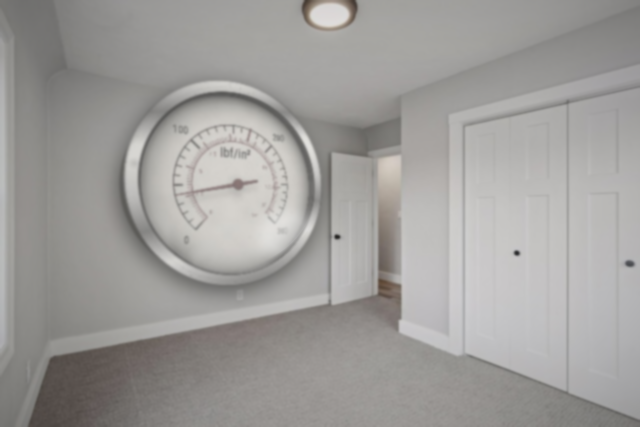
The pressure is 40 psi
